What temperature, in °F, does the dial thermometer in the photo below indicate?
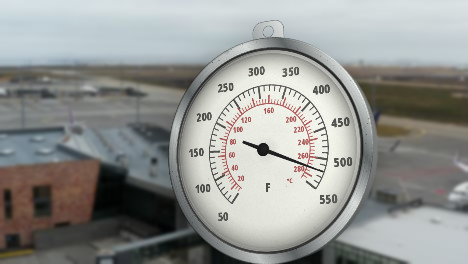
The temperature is 520 °F
